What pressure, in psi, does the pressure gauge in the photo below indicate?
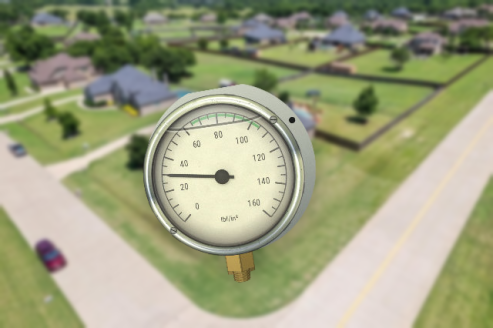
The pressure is 30 psi
